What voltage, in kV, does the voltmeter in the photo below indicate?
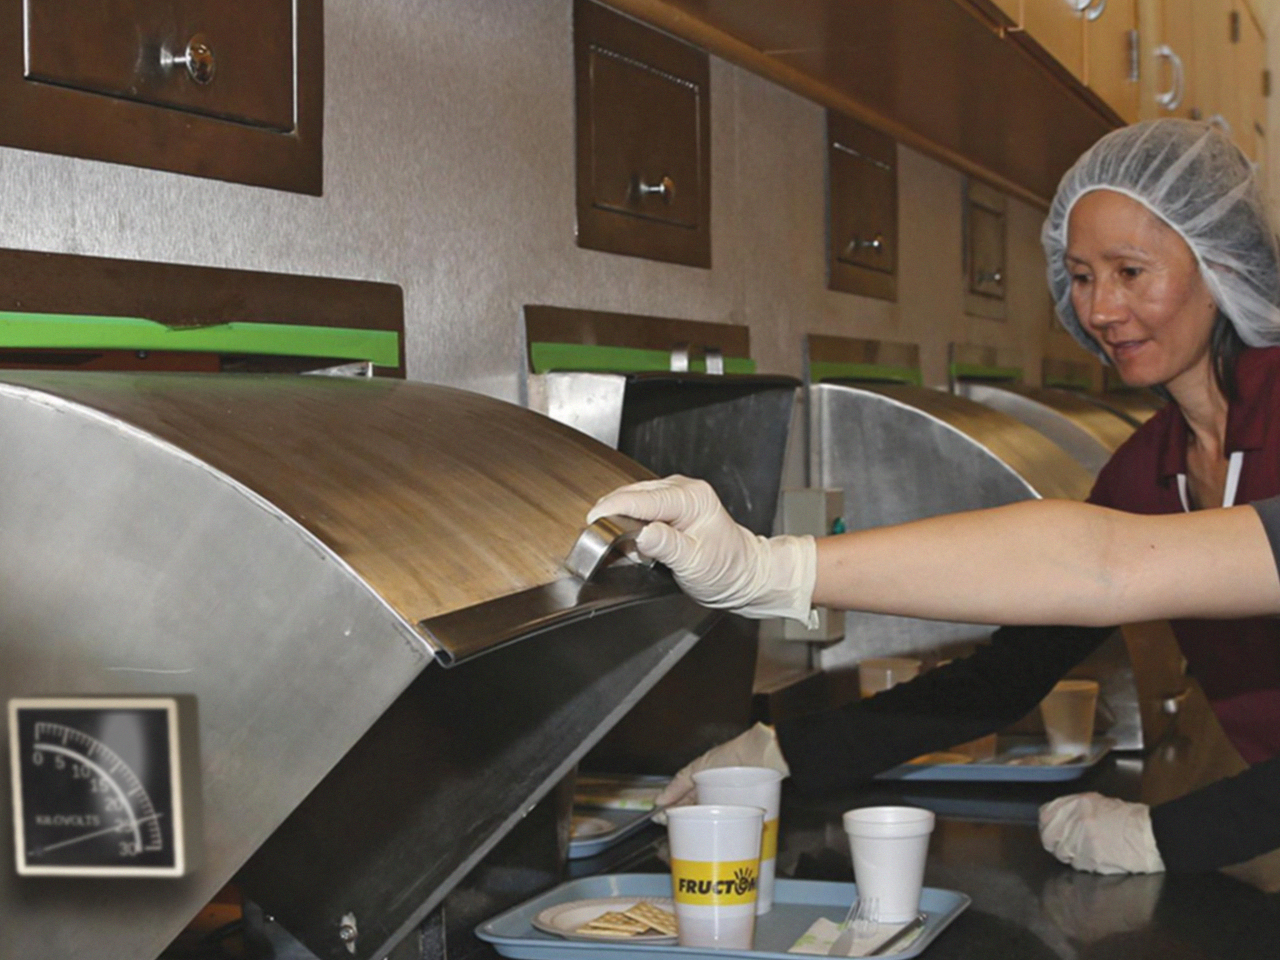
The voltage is 25 kV
